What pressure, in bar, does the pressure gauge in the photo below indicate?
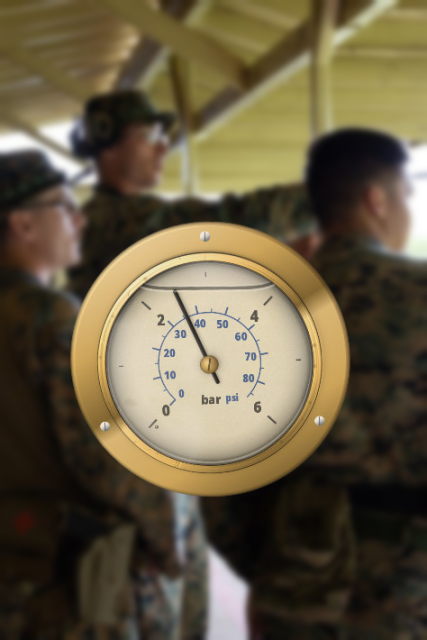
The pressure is 2.5 bar
